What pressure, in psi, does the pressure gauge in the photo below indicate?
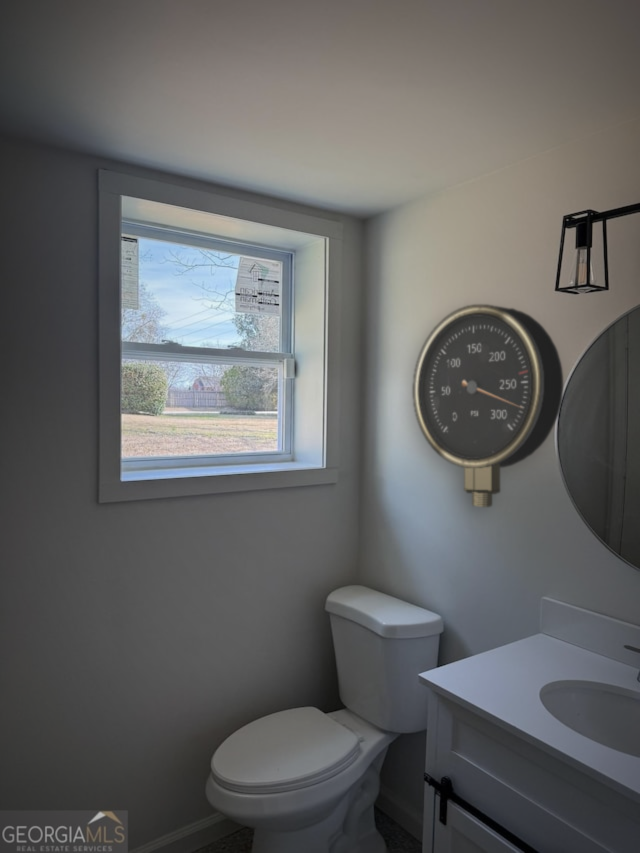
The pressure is 275 psi
